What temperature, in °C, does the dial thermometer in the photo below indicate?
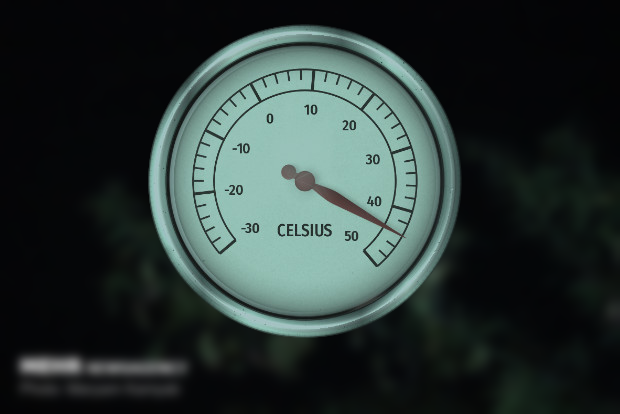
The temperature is 44 °C
